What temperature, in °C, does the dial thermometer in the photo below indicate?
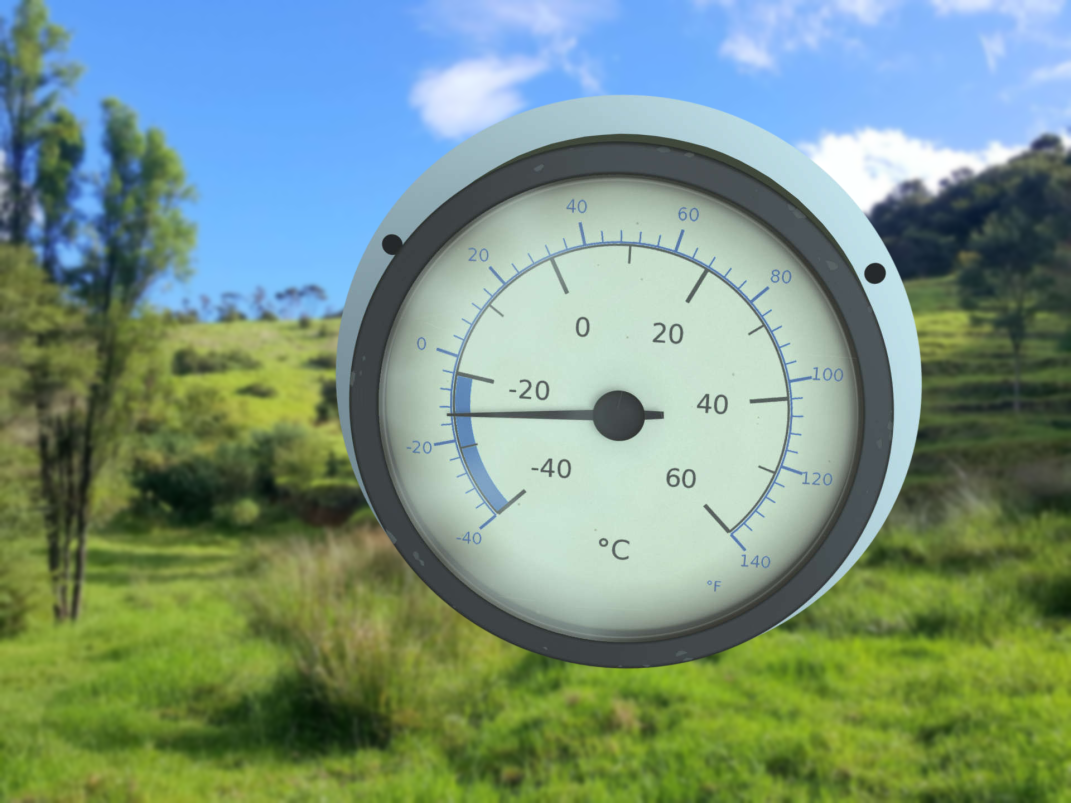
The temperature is -25 °C
